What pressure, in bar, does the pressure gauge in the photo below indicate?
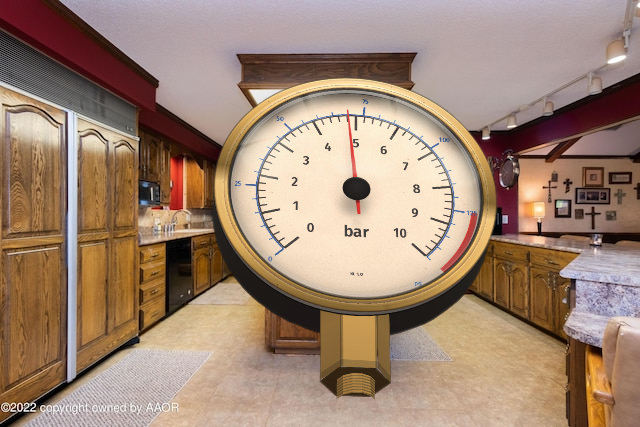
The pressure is 4.8 bar
